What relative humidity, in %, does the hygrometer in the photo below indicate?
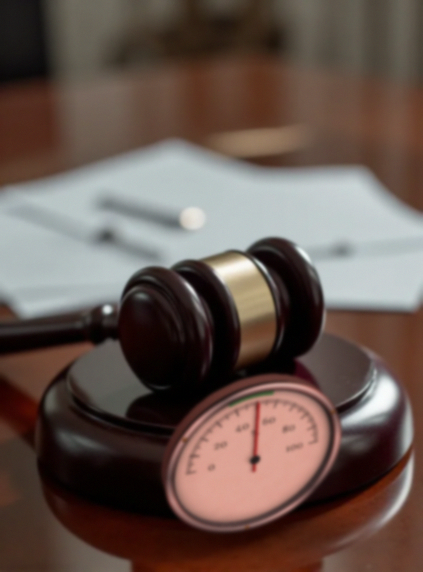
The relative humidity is 50 %
